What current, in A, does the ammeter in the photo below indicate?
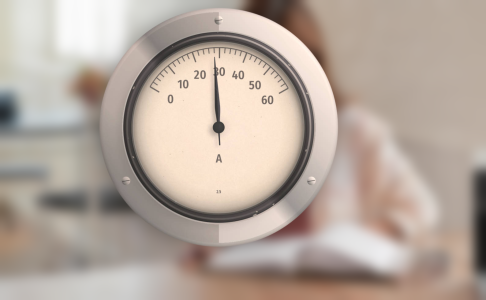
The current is 28 A
